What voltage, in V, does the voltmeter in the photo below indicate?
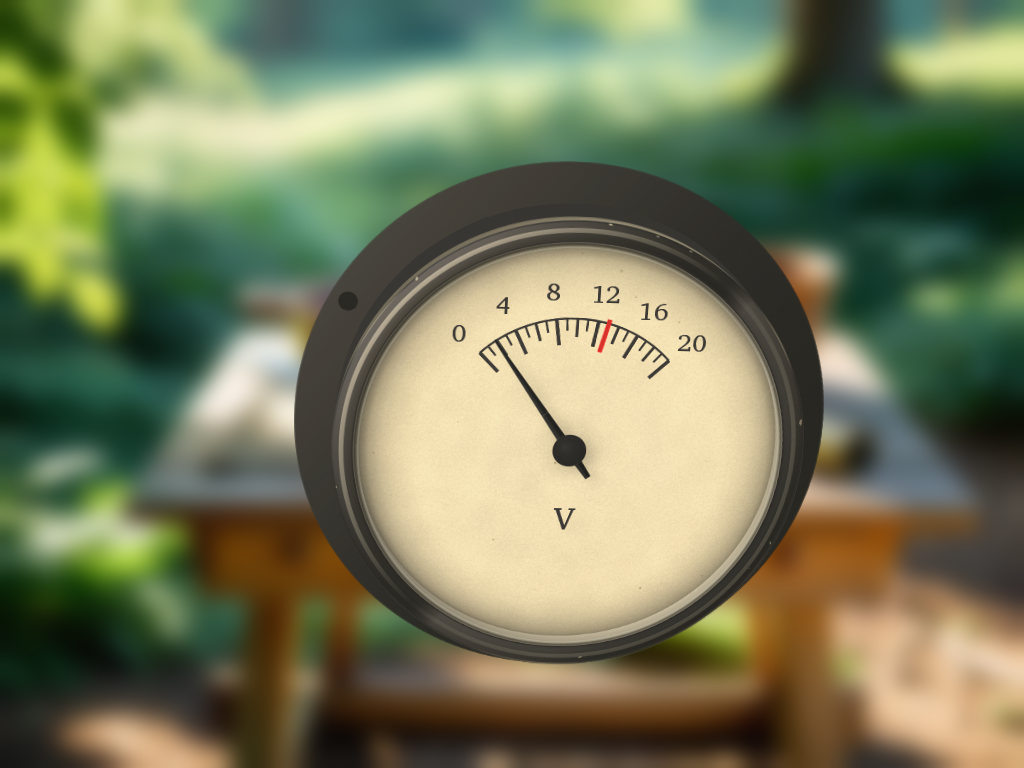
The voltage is 2 V
